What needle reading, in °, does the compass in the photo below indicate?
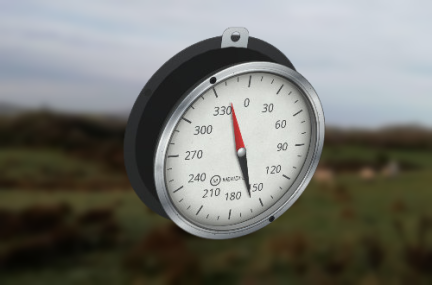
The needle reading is 340 °
